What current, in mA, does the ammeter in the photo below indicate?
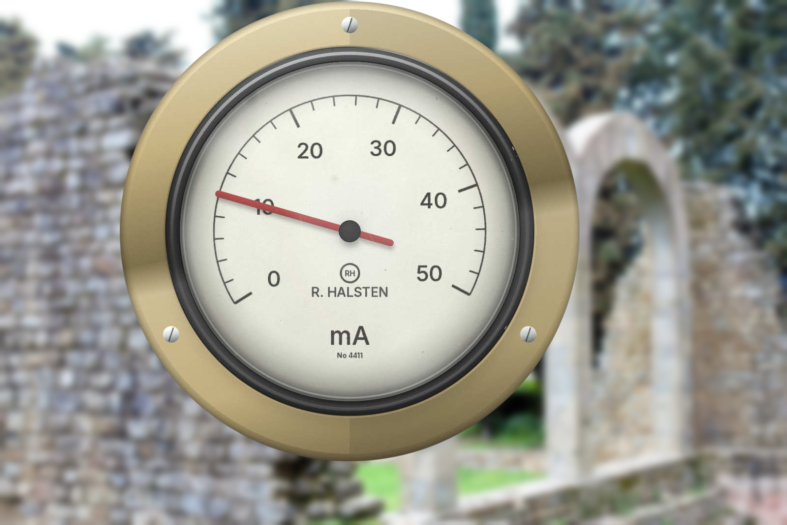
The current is 10 mA
